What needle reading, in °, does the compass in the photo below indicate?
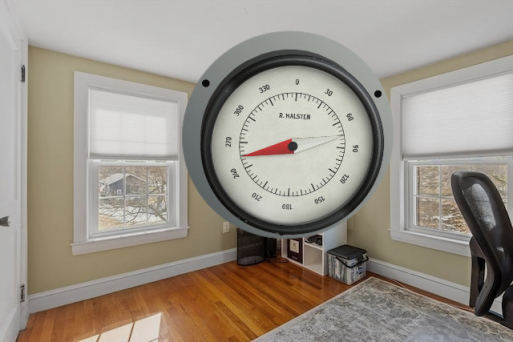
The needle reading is 255 °
